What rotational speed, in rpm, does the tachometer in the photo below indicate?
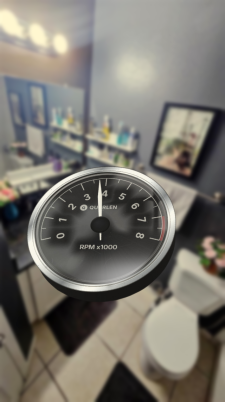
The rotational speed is 3750 rpm
